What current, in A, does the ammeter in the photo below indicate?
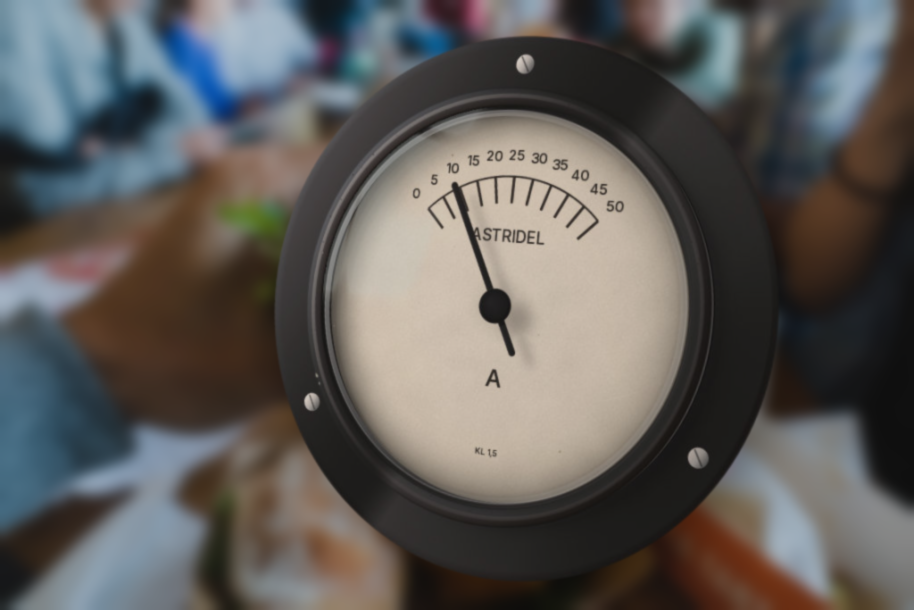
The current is 10 A
